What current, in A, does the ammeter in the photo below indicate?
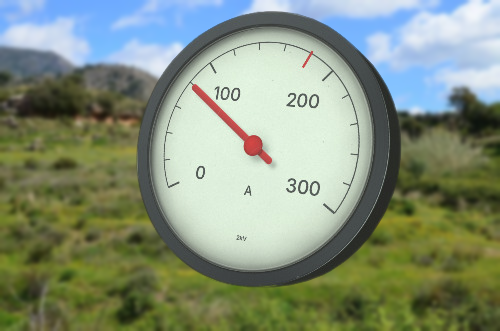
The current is 80 A
